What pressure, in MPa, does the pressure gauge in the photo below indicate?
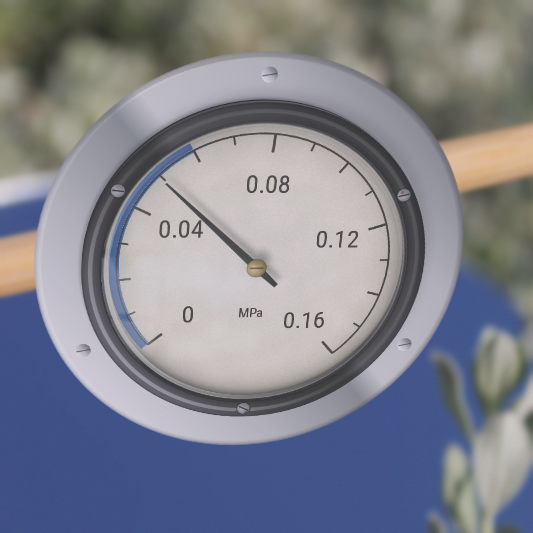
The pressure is 0.05 MPa
